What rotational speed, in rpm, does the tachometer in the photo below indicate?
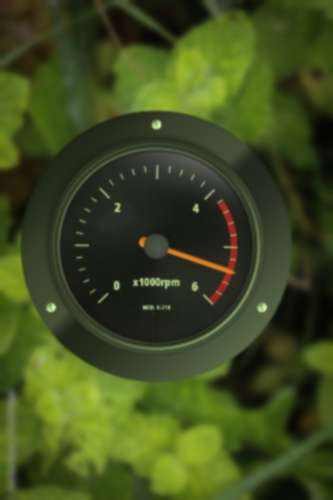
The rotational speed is 5400 rpm
